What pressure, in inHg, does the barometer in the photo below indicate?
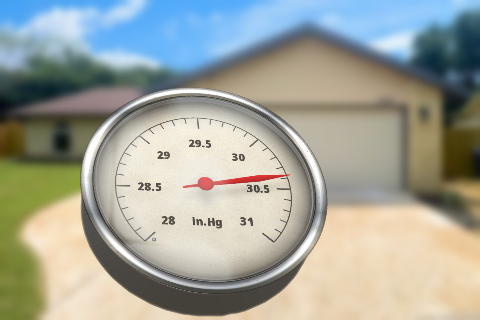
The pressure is 30.4 inHg
